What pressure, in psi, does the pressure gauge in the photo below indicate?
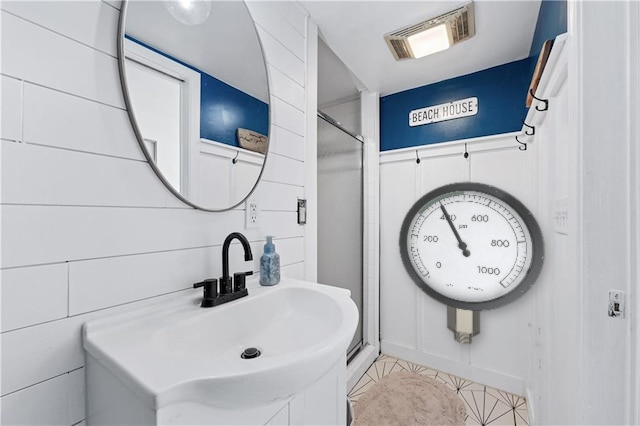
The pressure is 400 psi
